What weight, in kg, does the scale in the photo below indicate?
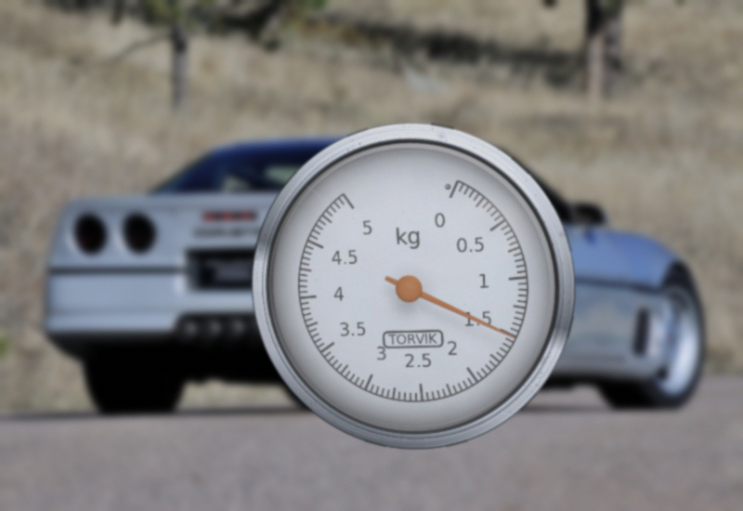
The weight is 1.5 kg
